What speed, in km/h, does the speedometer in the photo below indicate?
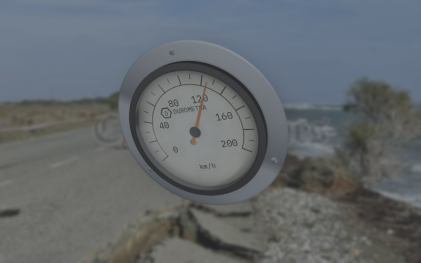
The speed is 125 km/h
